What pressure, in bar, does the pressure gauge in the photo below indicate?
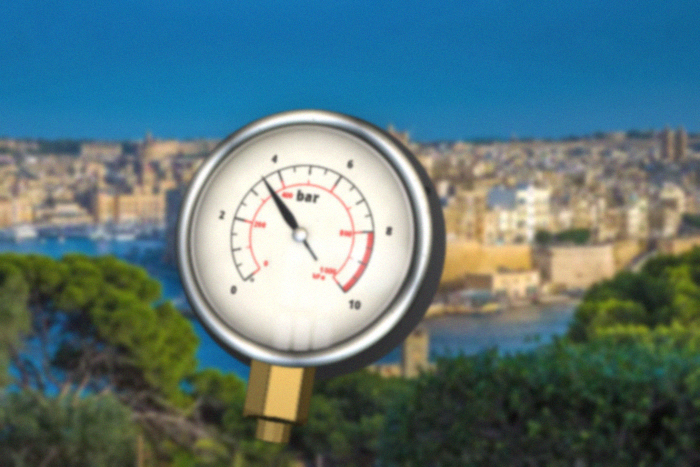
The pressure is 3.5 bar
